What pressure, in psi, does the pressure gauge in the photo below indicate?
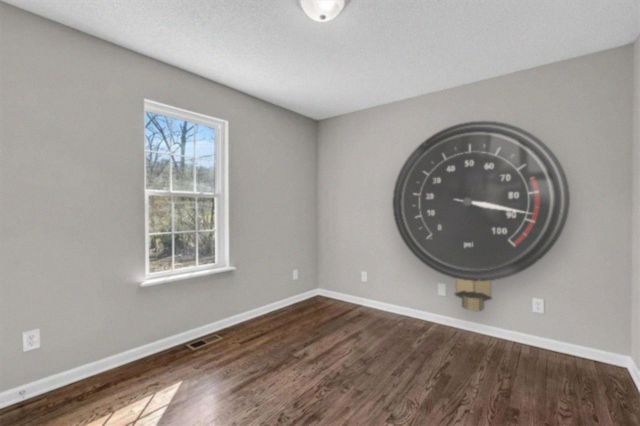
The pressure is 87.5 psi
